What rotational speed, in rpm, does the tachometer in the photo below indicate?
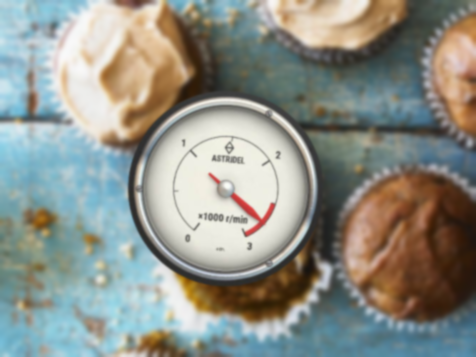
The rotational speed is 2750 rpm
